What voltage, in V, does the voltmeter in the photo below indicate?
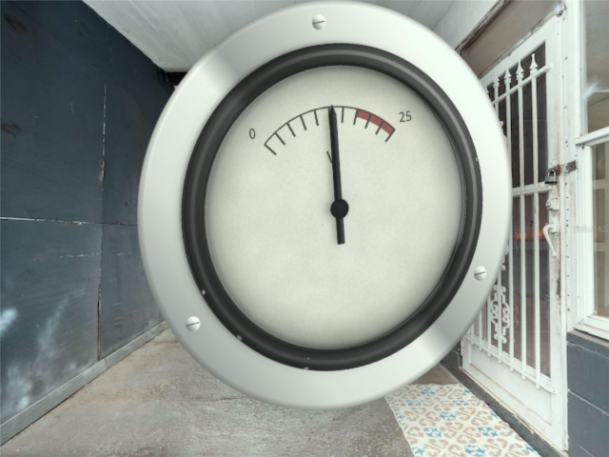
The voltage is 12.5 V
